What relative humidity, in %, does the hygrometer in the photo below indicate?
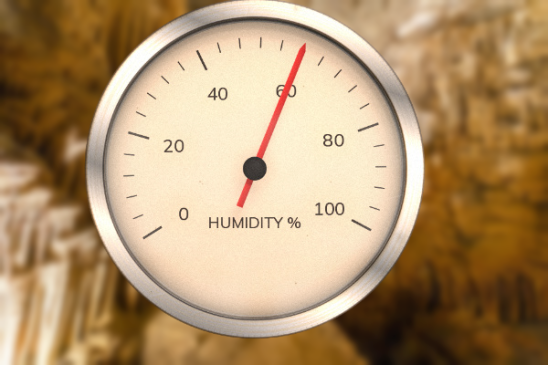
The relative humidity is 60 %
